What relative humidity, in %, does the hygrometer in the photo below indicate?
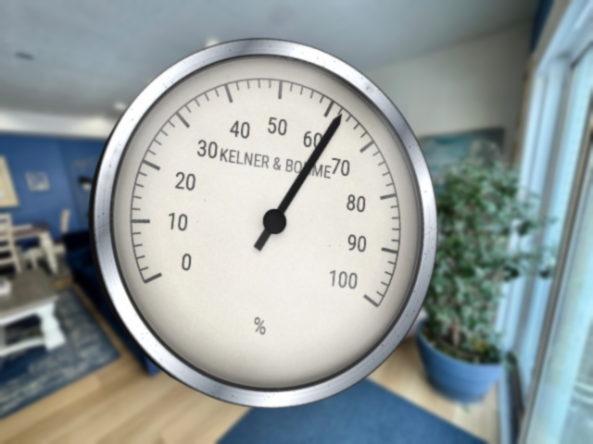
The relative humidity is 62 %
